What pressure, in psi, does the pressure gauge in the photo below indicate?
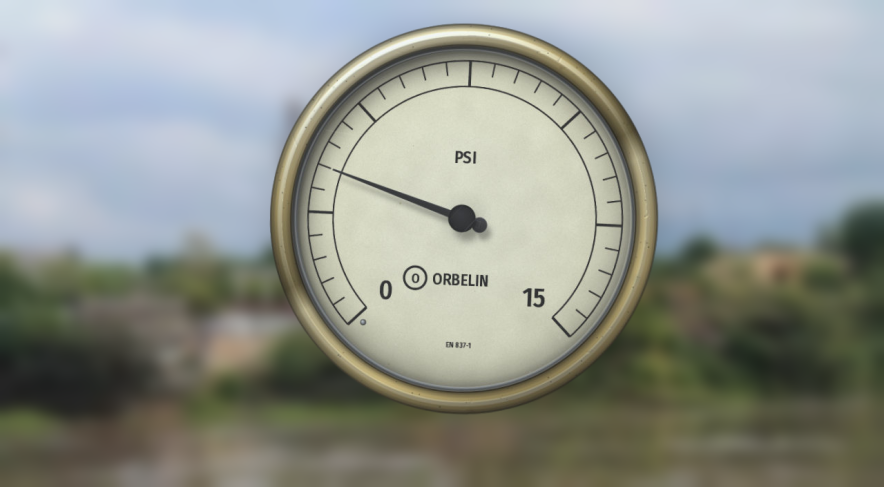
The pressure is 3.5 psi
